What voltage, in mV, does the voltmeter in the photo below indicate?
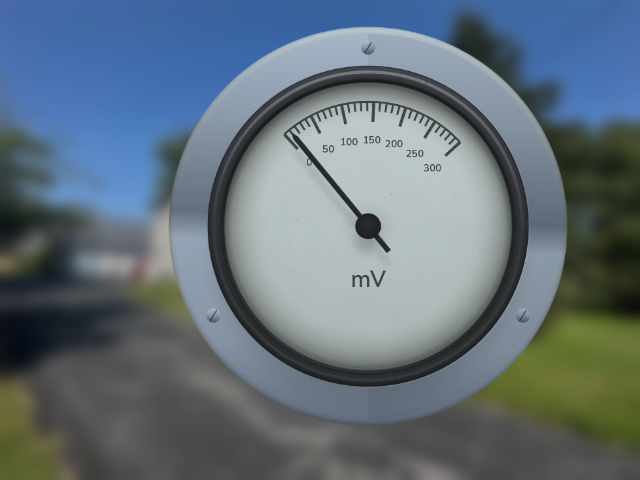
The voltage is 10 mV
